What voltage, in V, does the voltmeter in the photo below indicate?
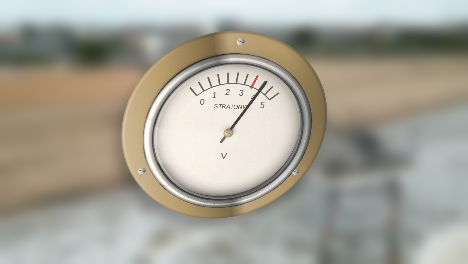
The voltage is 4 V
